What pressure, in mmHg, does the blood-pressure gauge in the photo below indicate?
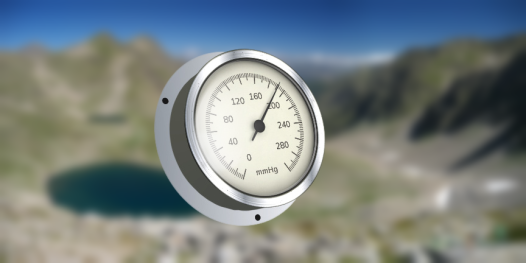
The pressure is 190 mmHg
